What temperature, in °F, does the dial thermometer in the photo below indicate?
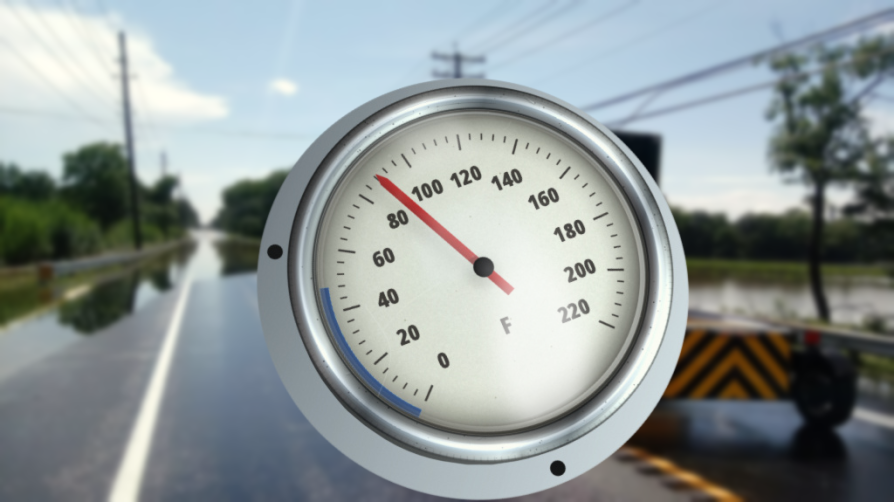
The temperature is 88 °F
